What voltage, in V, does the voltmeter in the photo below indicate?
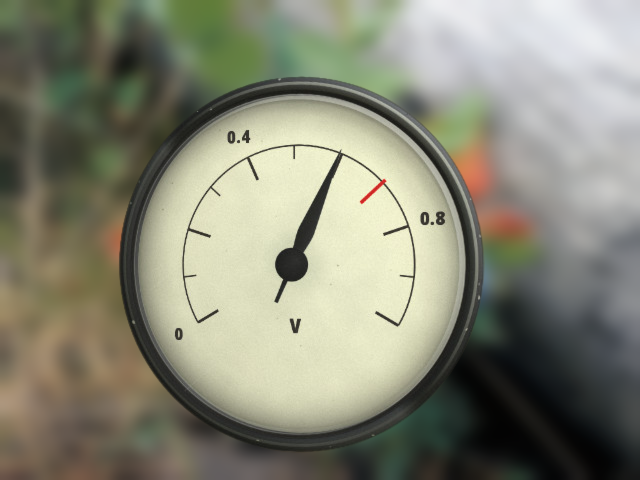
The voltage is 0.6 V
